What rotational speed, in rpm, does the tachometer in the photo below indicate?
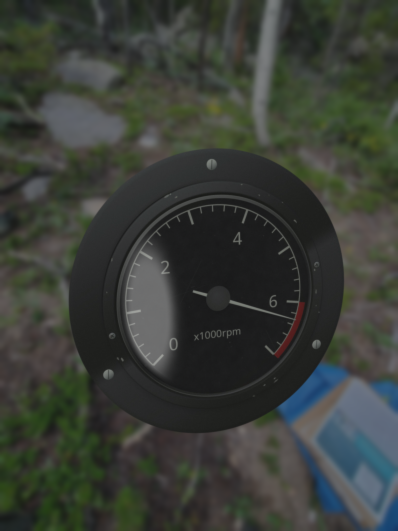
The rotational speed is 6300 rpm
